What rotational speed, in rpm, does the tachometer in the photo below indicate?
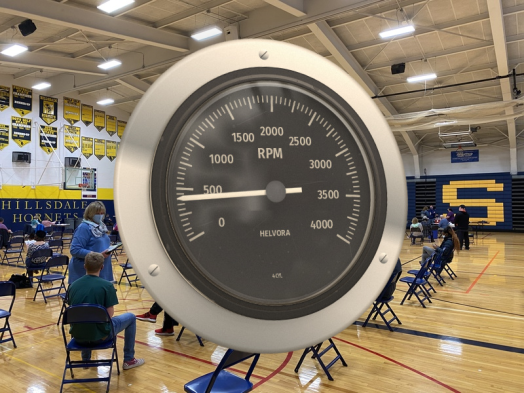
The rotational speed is 400 rpm
